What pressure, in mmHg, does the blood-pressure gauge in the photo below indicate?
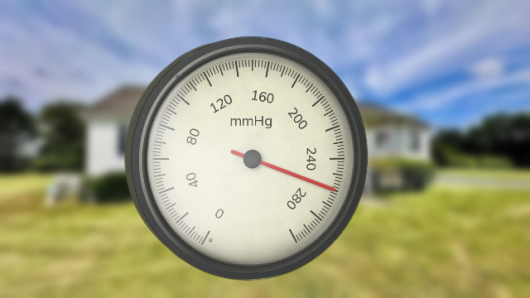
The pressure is 260 mmHg
